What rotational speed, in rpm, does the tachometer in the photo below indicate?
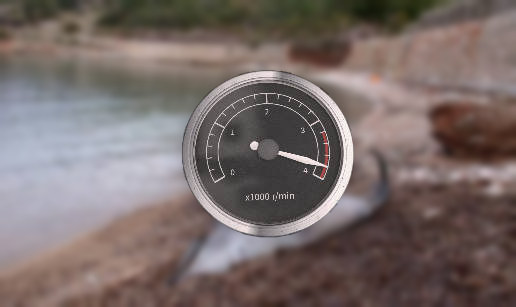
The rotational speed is 3800 rpm
